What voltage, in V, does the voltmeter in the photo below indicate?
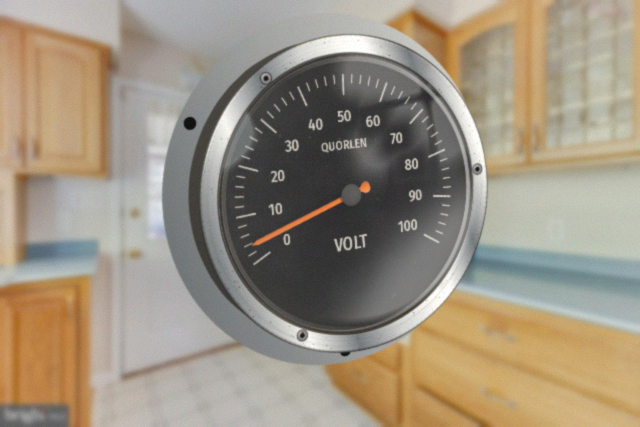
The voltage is 4 V
